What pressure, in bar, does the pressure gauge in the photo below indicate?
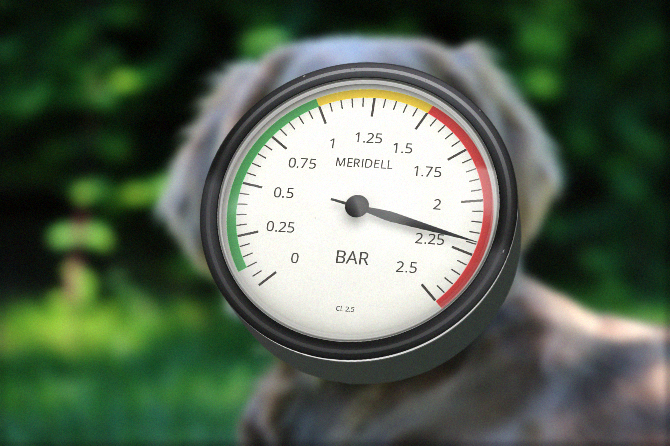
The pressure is 2.2 bar
